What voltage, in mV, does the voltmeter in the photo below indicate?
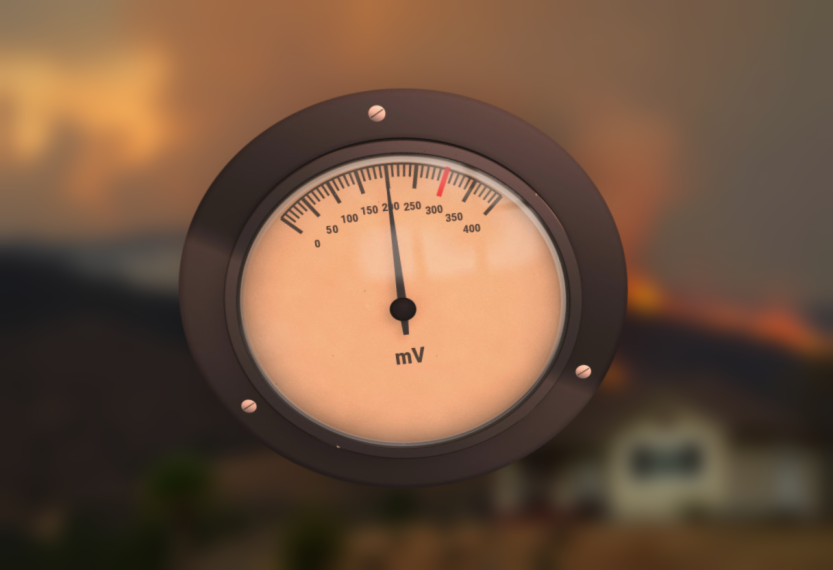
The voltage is 200 mV
